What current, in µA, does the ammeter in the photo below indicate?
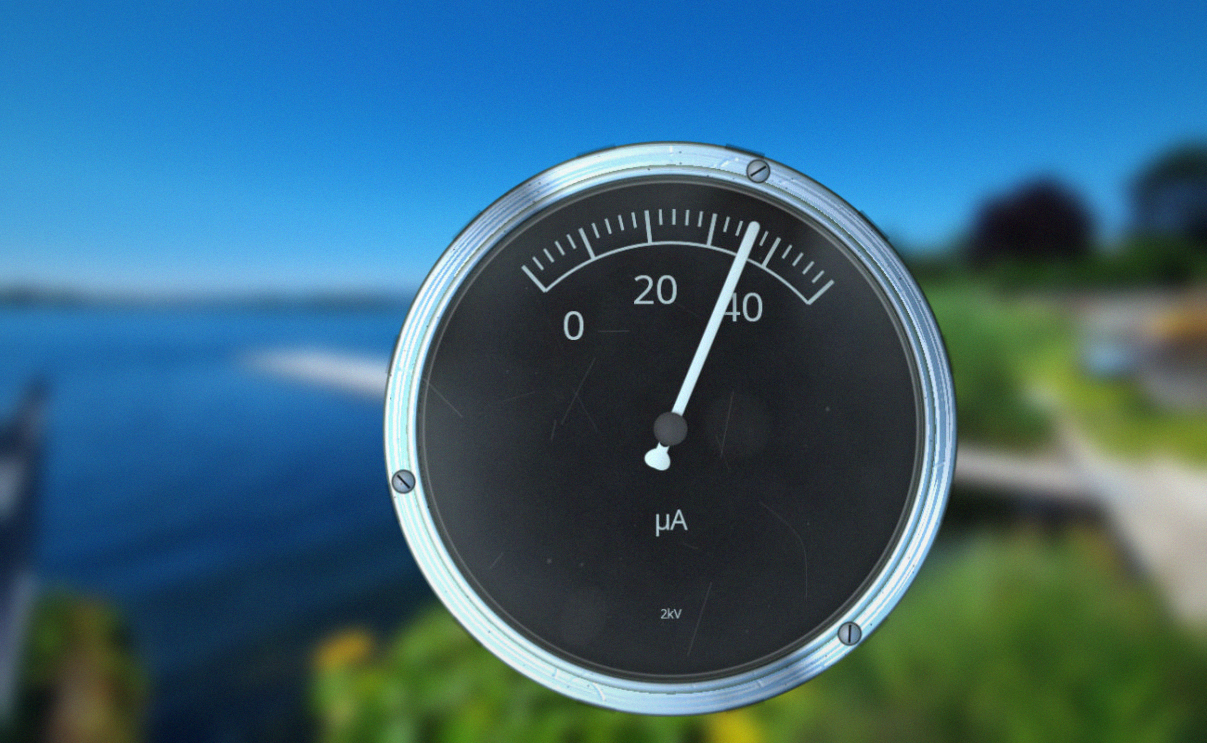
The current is 36 µA
